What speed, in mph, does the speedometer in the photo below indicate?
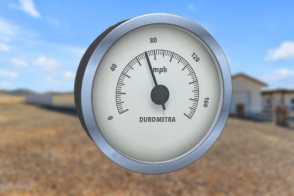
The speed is 70 mph
